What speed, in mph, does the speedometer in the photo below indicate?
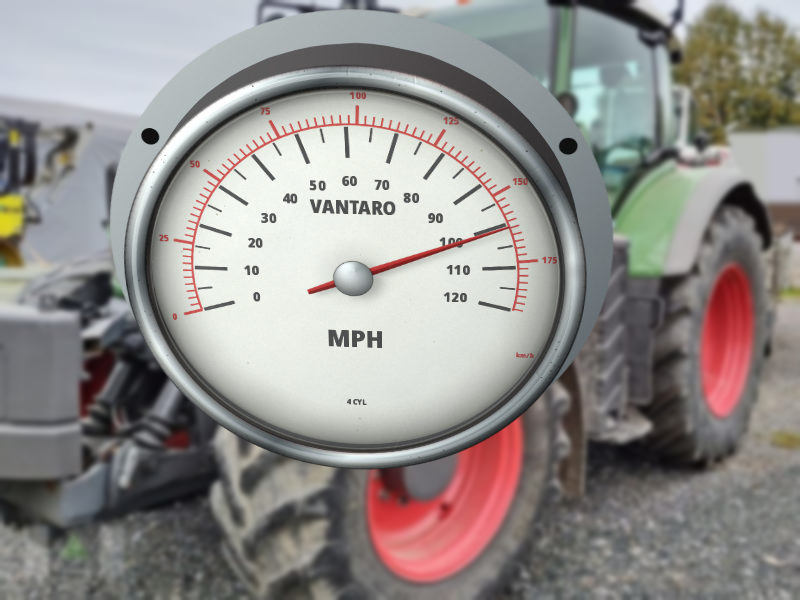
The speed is 100 mph
